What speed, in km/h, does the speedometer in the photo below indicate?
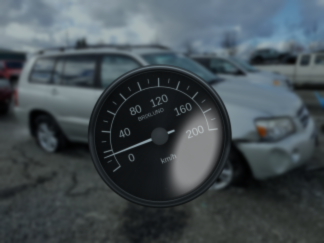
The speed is 15 km/h
